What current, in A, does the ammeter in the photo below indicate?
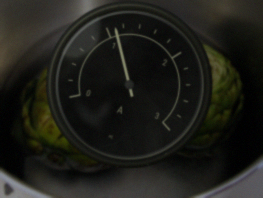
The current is 1.1 A
